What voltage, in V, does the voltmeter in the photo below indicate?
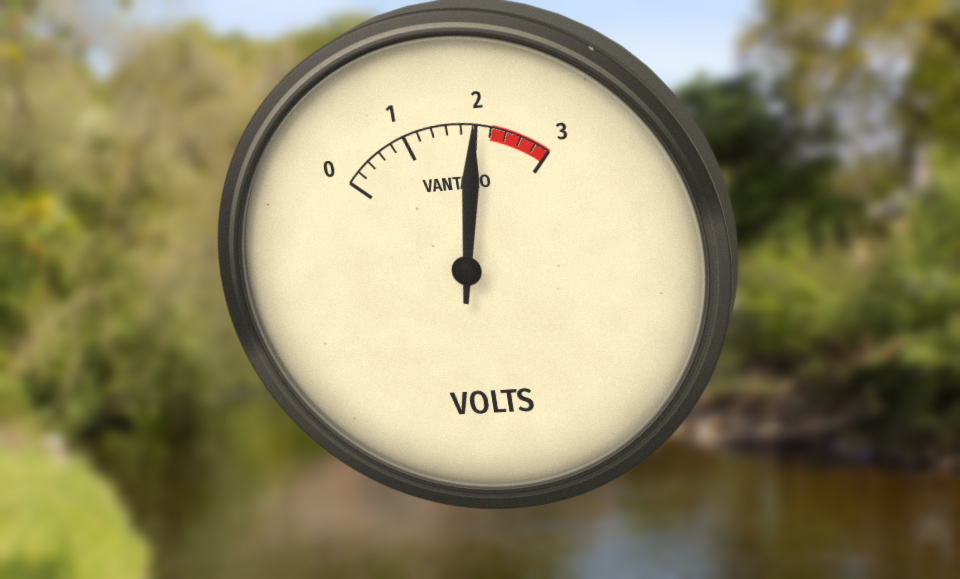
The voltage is 2 V
